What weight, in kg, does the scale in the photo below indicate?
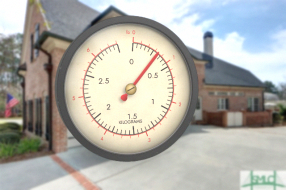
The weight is 0.3 kg
